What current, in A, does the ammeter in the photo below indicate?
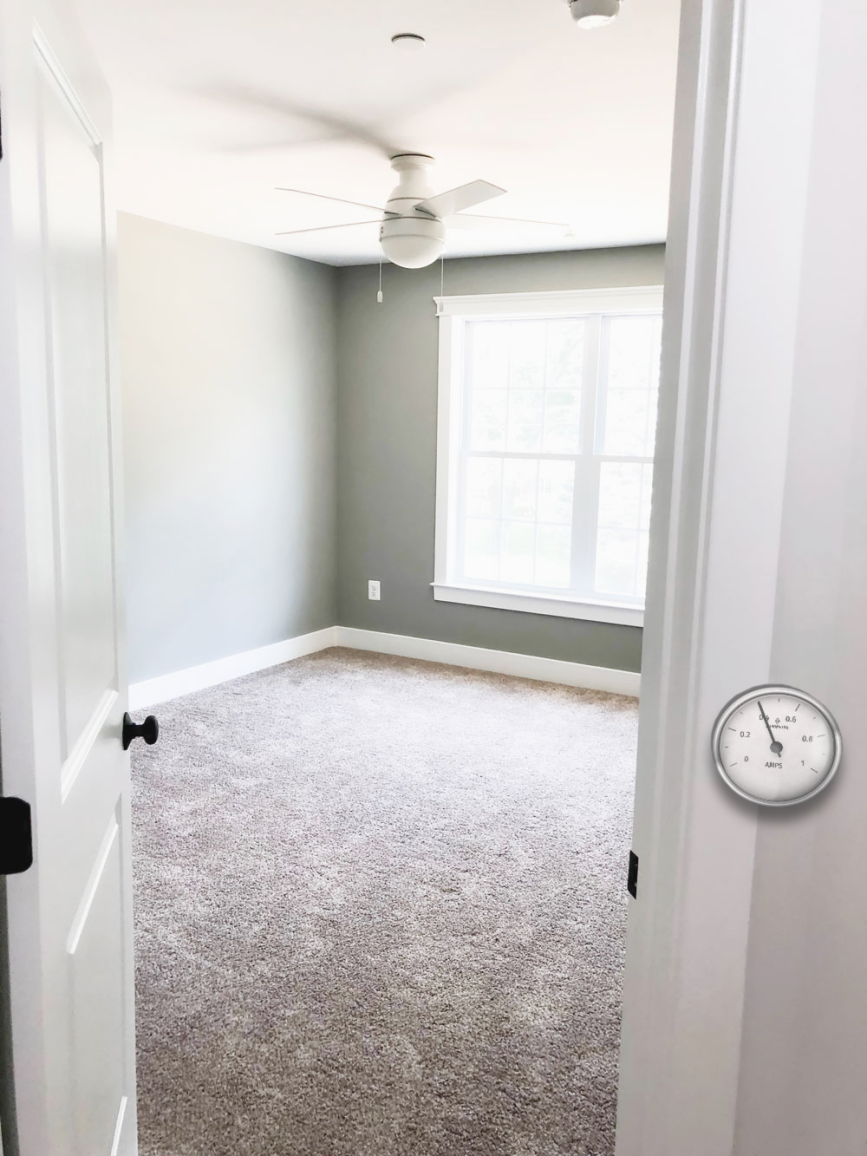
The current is 0.4 A
